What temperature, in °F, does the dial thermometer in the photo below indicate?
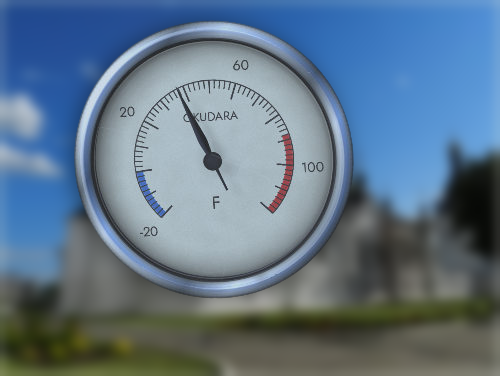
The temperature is 38 °F
